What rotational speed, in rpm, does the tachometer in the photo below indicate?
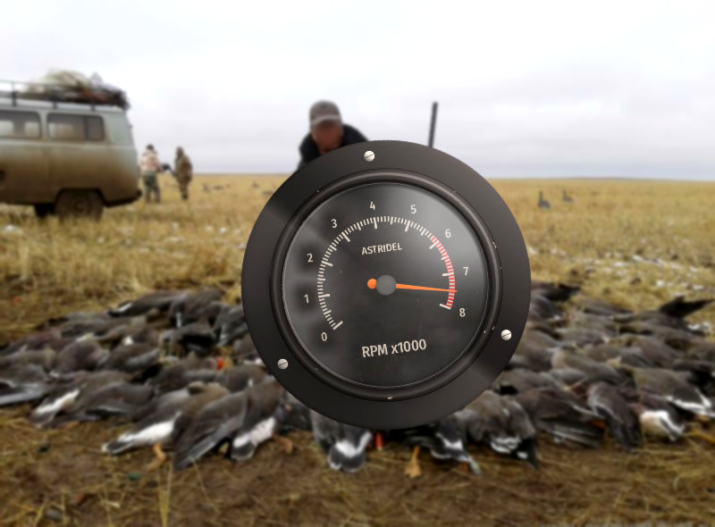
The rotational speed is 7500 rpm
